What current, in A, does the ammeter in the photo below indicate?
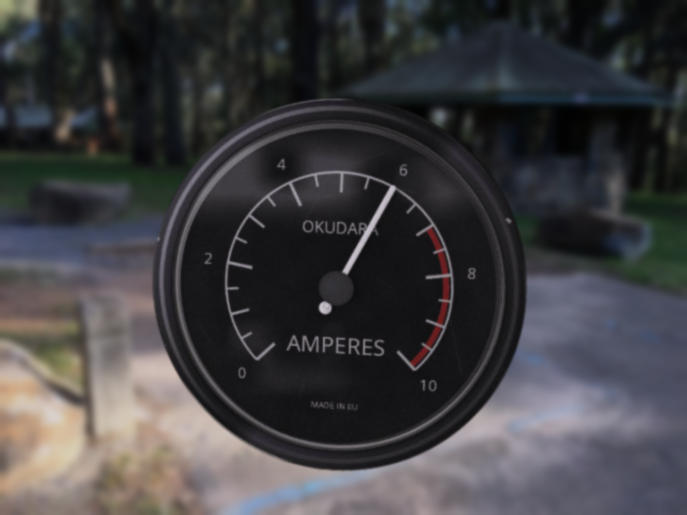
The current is 6 A
